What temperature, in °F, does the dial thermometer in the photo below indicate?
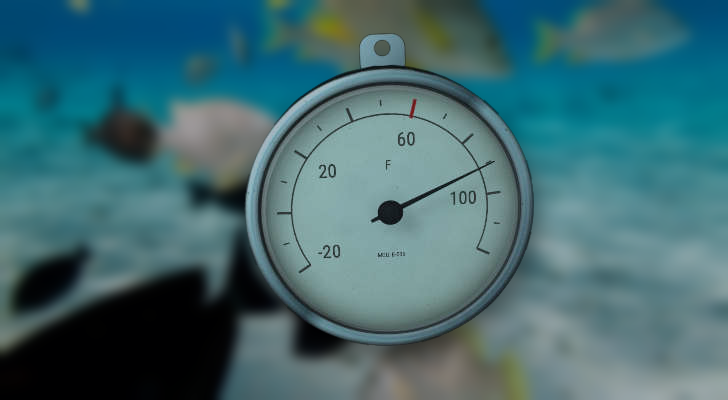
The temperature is 90 °F
